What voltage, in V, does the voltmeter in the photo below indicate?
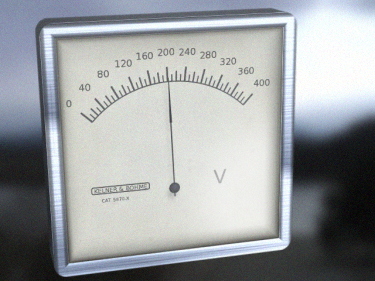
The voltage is 200 V
